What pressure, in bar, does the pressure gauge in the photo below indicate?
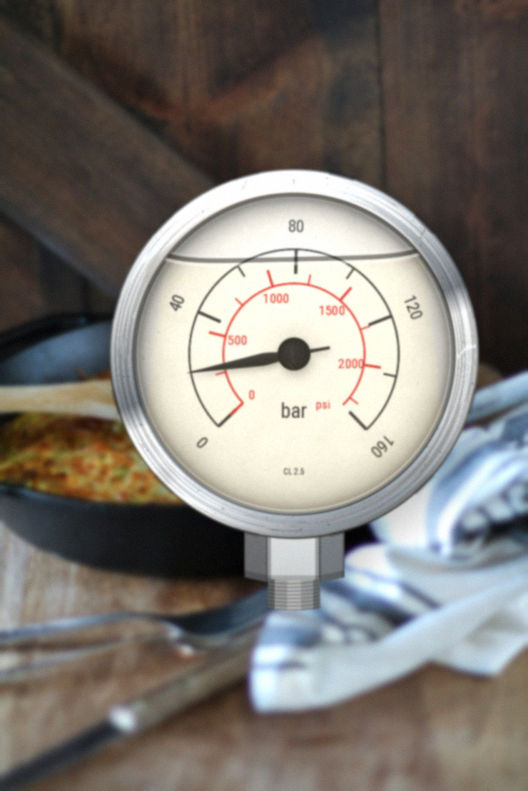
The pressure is 20 bar
